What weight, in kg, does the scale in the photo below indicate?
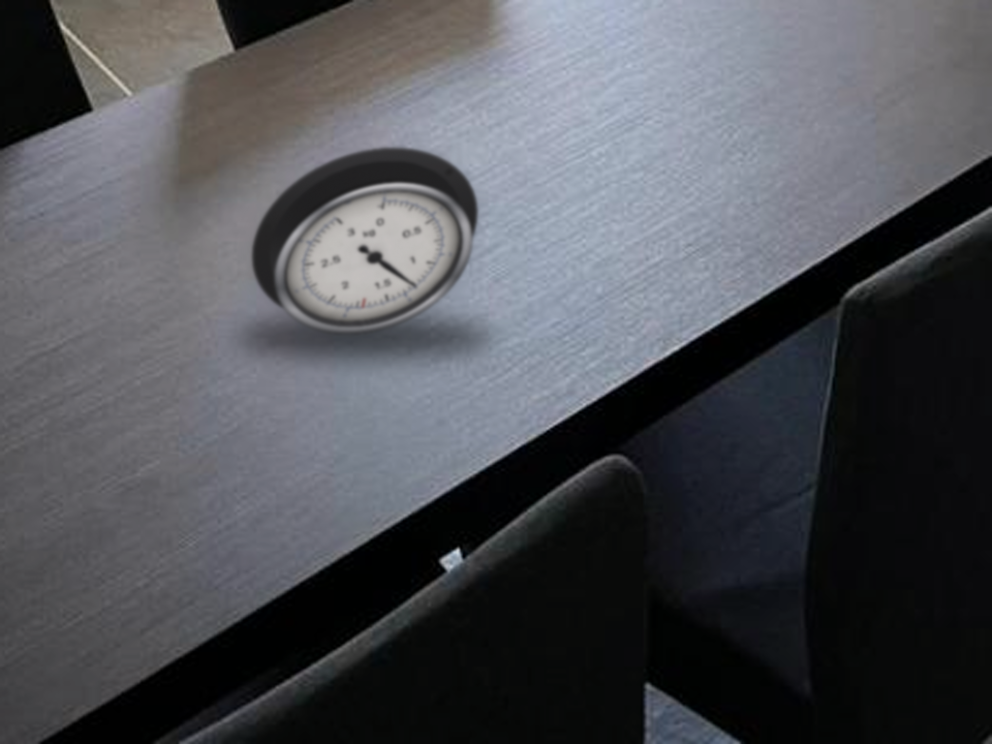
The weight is 1.25 kg
